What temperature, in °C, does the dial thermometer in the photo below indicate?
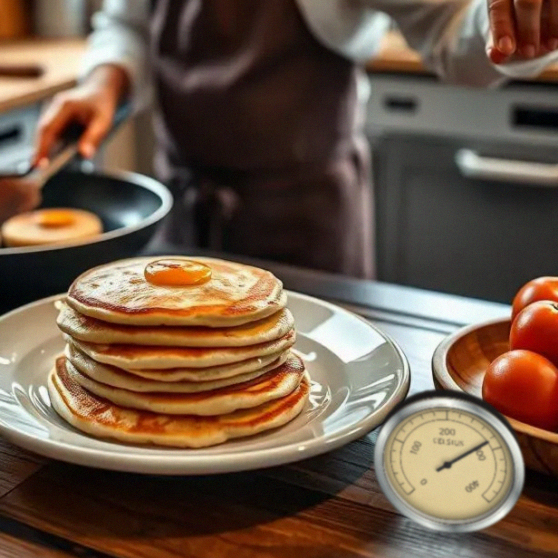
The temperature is 280 °C
